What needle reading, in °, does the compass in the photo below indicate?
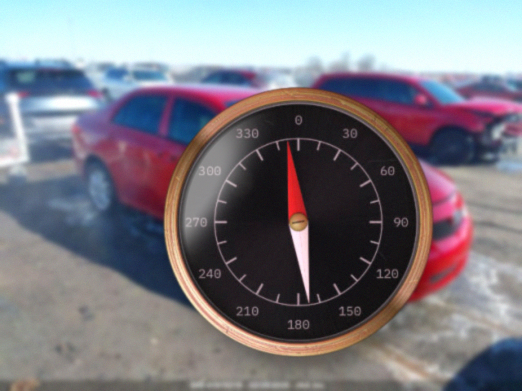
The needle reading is 352.5 °
